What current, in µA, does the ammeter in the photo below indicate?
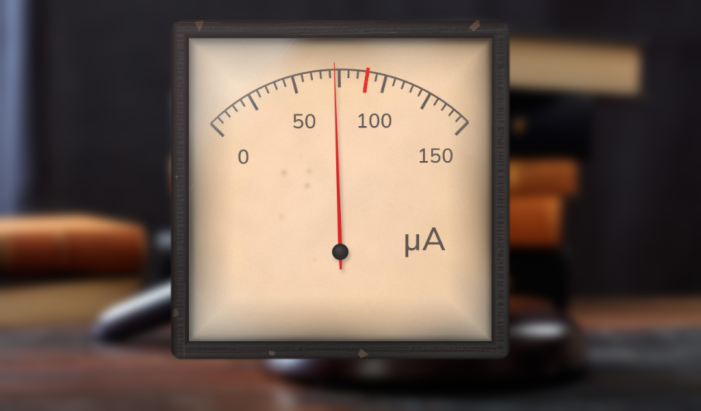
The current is 72.5 µA
